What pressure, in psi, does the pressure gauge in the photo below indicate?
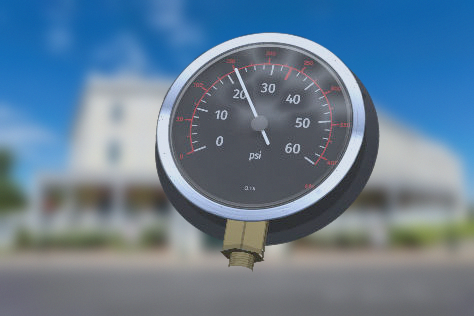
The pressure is 22 psi
